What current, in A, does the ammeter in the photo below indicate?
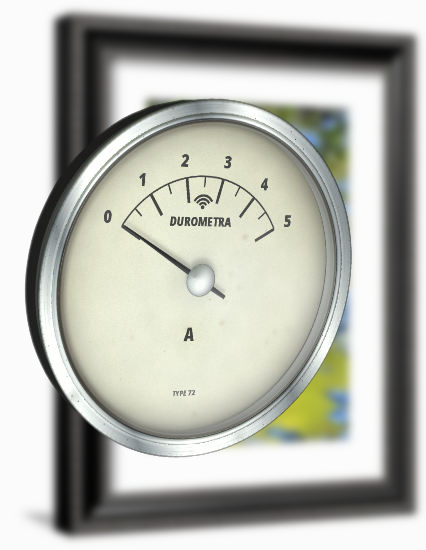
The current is 0 A
